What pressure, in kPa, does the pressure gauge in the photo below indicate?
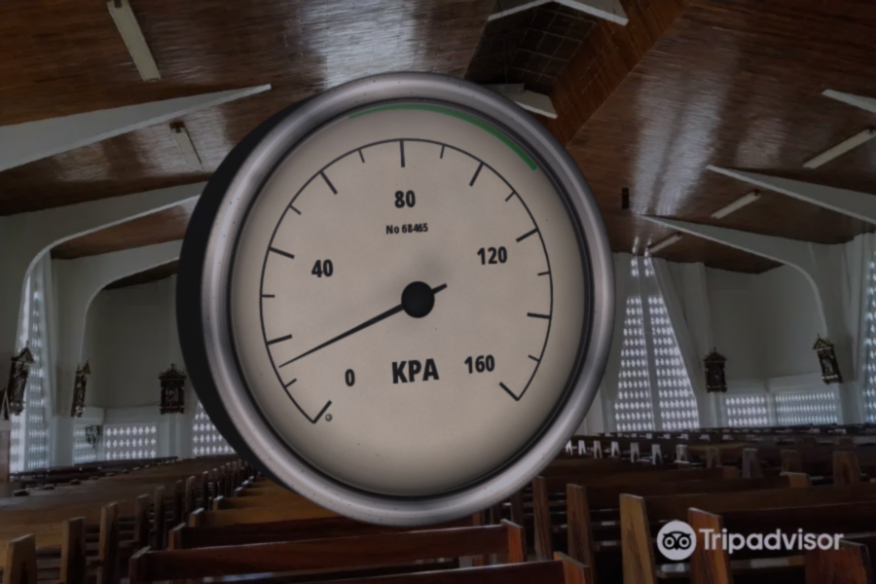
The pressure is 15 kPa
